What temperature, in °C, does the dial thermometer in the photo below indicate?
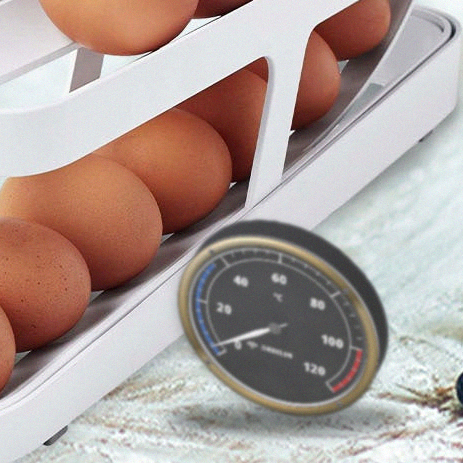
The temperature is 4 °C
